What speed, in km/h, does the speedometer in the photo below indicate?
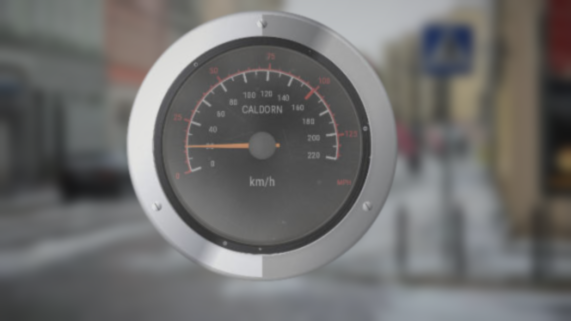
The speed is 20 km/h
